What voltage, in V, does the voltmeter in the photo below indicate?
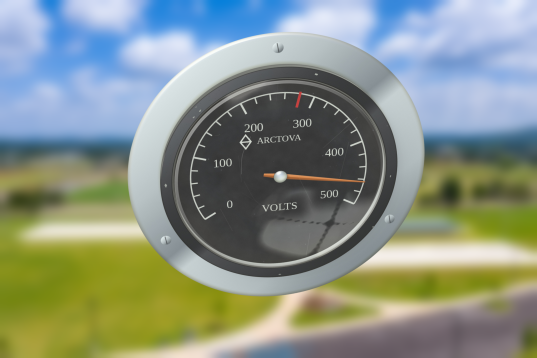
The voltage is 460 V
